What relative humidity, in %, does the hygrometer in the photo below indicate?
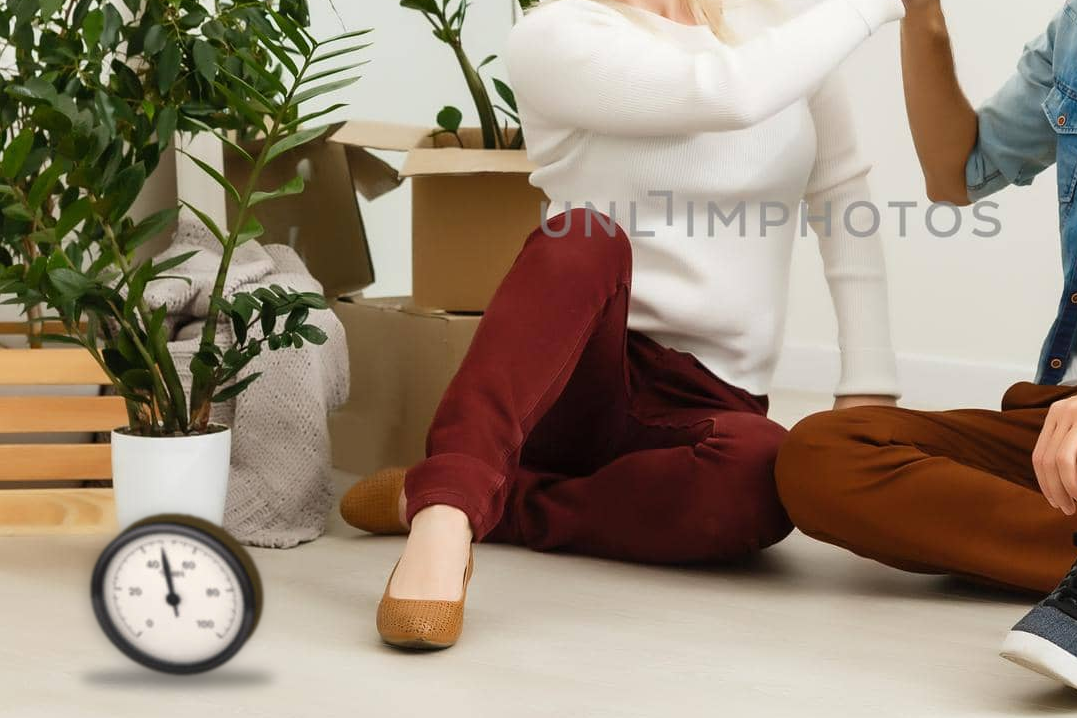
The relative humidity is 48 %
